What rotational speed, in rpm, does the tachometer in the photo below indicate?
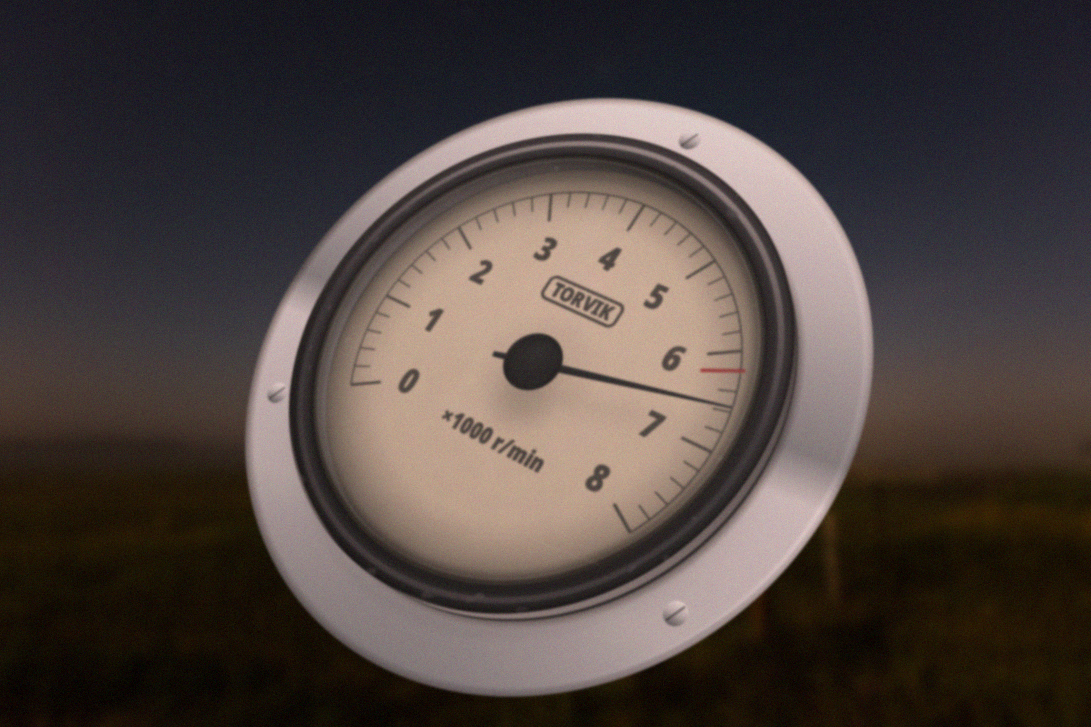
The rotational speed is 6600 rpm
